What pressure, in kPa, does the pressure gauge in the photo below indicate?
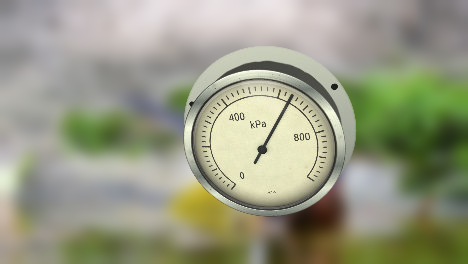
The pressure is 640 kPa
